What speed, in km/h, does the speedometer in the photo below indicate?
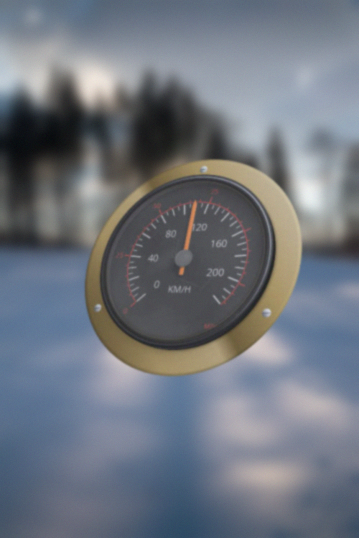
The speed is 110 km/h
